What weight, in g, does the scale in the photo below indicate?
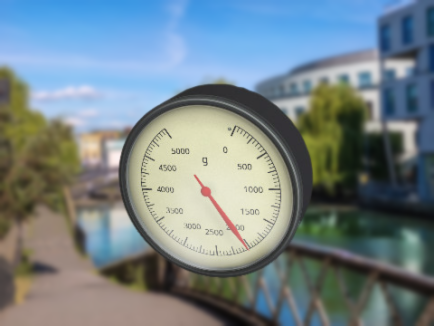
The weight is 2000 g
